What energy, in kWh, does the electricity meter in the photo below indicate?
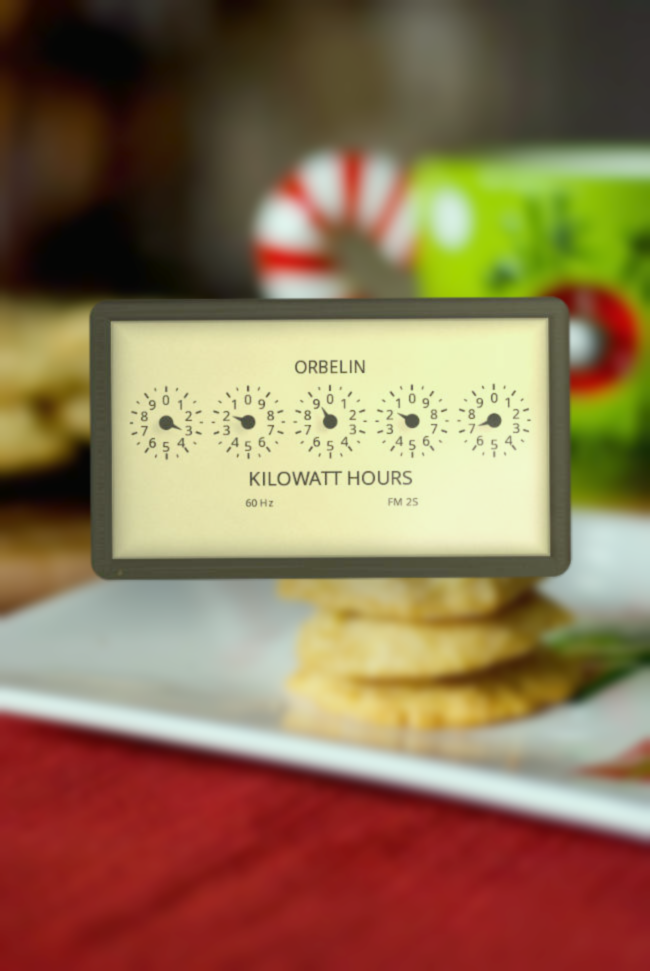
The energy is 31917 kWh
